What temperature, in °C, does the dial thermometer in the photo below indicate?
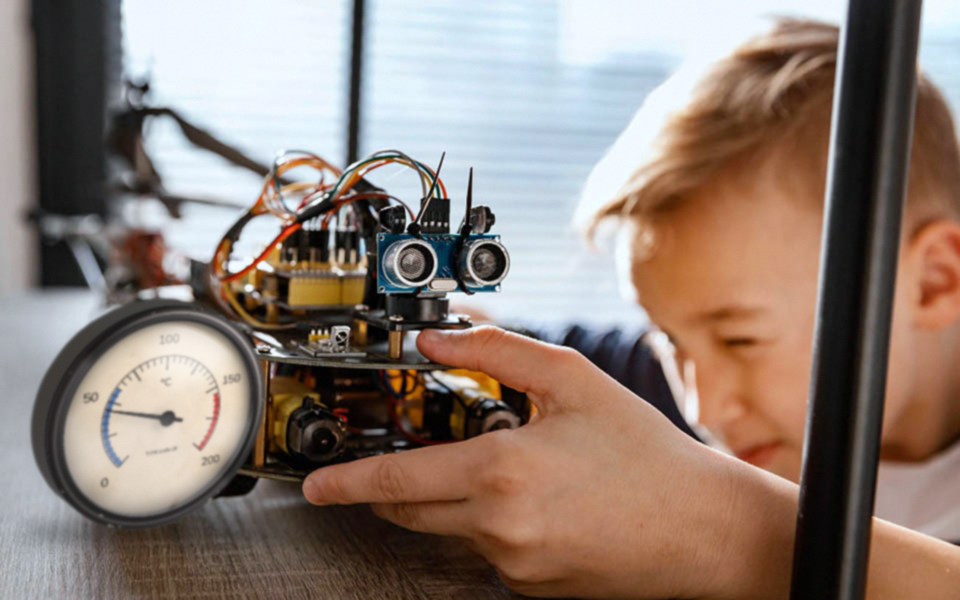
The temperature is 45 °C
